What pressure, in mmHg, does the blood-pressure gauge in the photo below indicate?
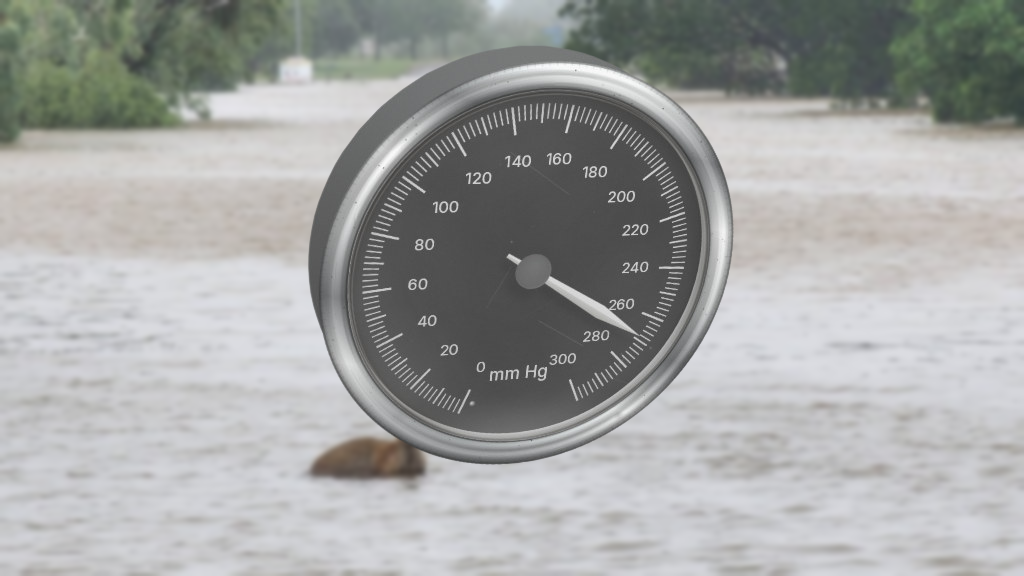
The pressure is 268 mmHg
